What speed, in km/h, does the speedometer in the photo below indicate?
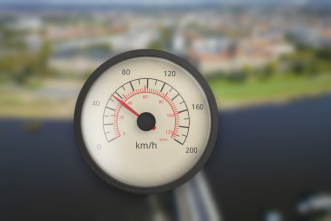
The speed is 55 km/h
